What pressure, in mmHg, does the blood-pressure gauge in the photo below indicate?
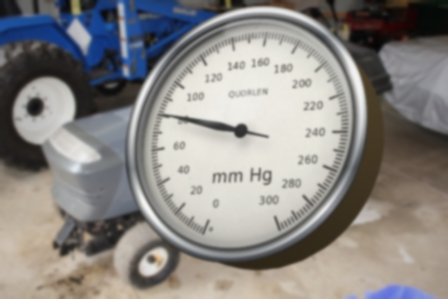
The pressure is 80 mmHg
